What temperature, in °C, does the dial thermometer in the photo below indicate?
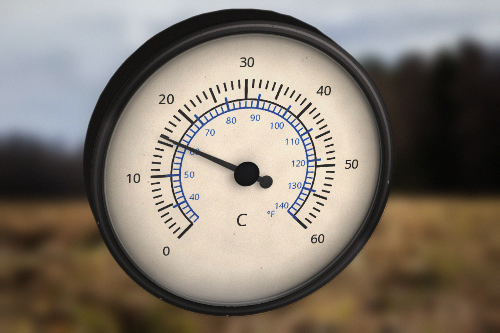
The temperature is 16 °C
